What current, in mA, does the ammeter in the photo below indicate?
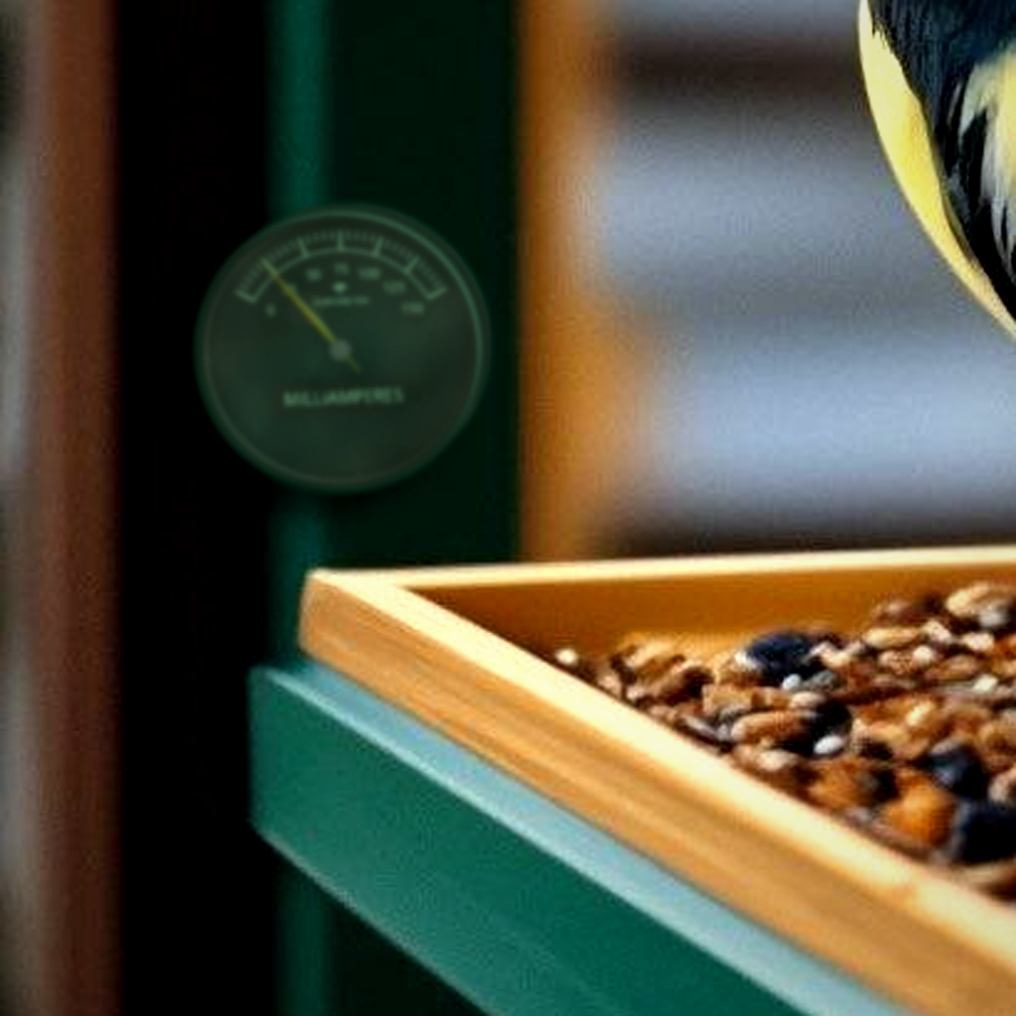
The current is 25 mA
